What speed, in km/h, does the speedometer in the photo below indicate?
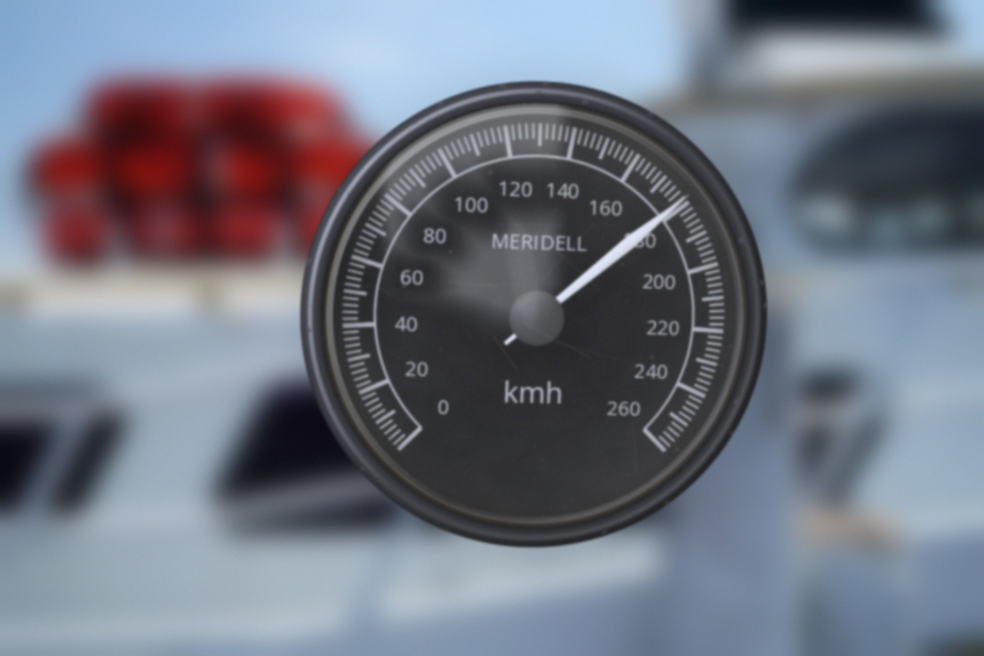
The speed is 178 km/h
